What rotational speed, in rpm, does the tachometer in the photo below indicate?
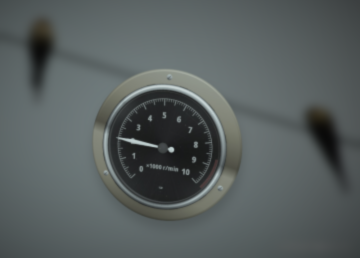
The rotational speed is 2000 rpm
